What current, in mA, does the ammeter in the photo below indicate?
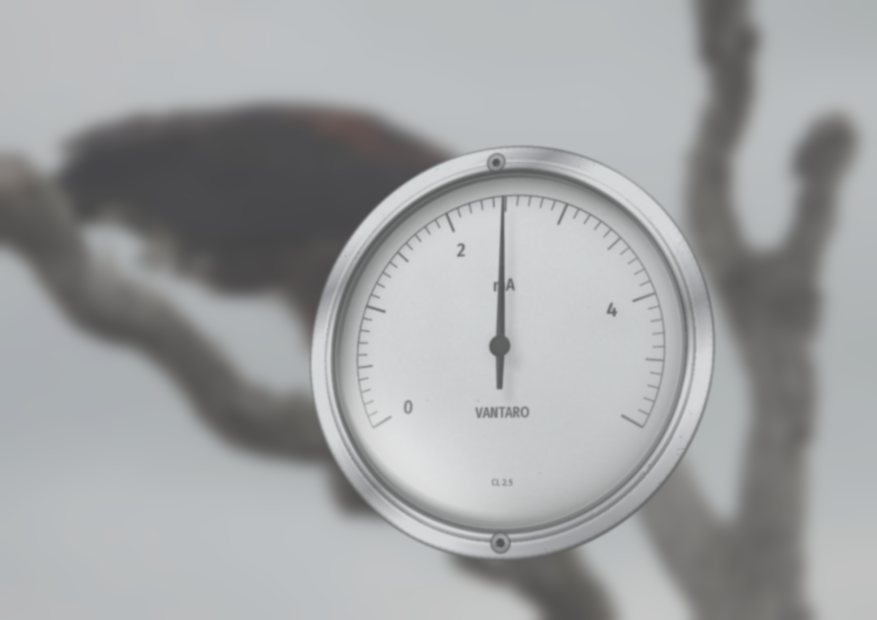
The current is 2.5 mA
